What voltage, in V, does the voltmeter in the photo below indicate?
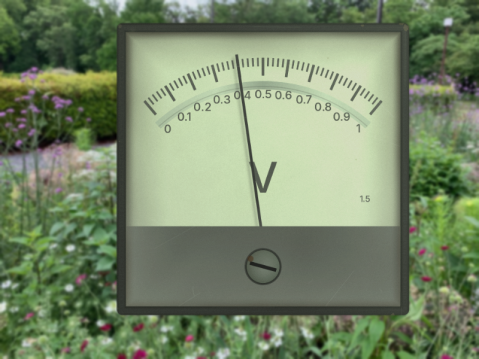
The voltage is 0.4 V
